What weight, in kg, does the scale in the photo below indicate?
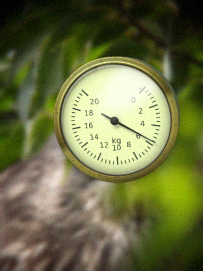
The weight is 5.6 kg
